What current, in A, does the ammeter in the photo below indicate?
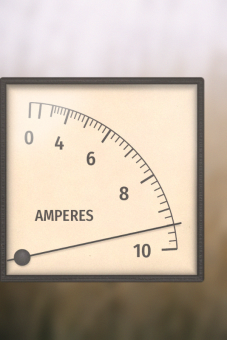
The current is 9.4 A
